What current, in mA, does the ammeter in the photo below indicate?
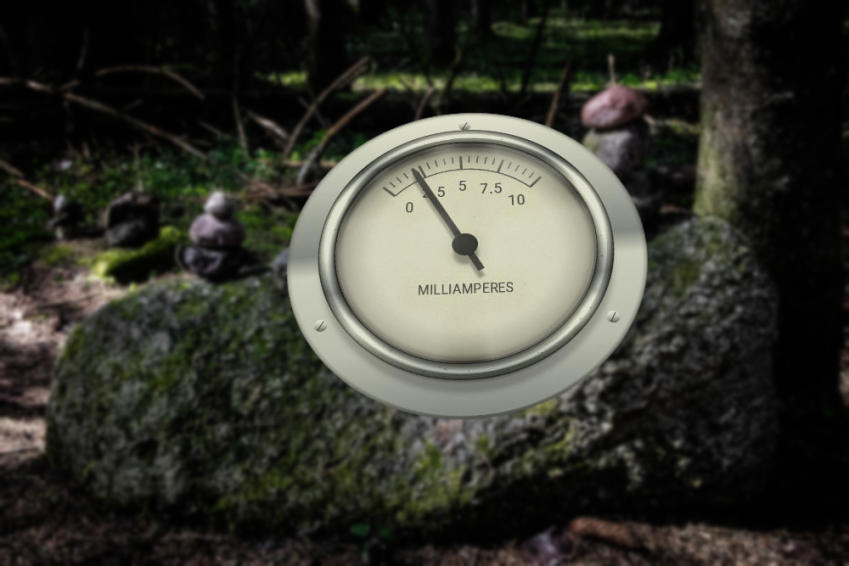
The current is 2 mA
